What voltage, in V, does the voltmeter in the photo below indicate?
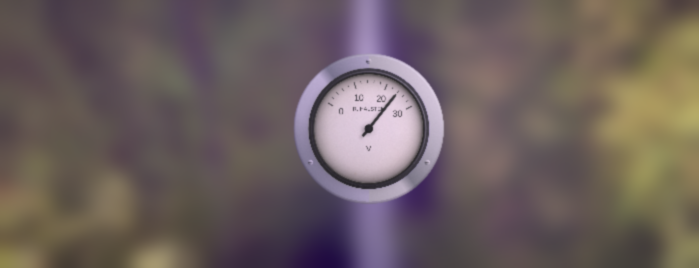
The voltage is 24 V
